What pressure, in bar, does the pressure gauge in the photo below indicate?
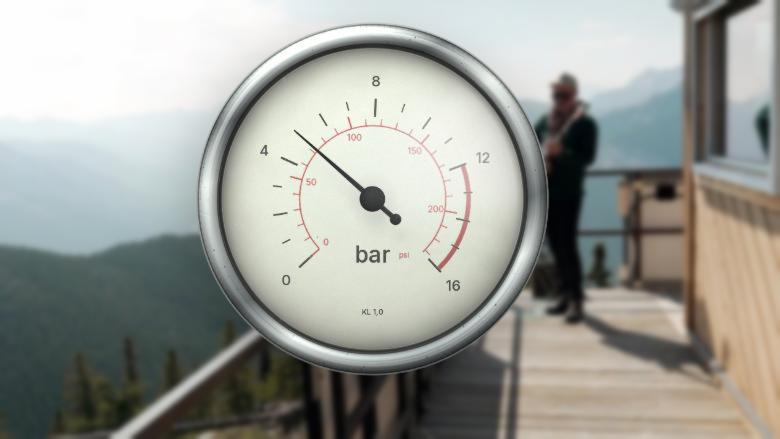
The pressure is 5 bar
